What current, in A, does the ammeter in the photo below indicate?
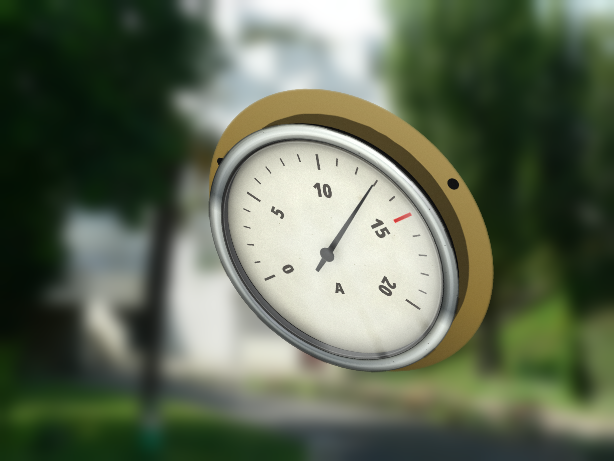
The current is 13 A
